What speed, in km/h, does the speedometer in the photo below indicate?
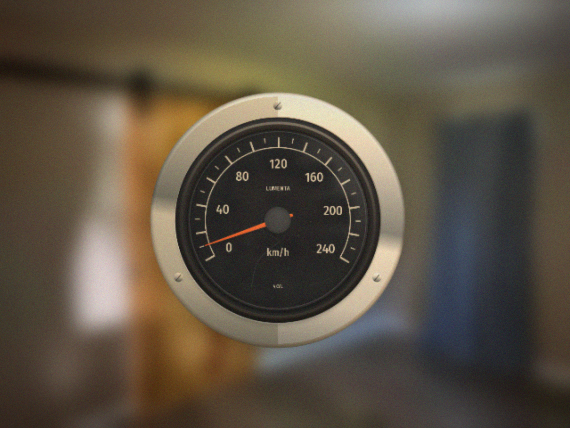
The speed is 10 km/h
